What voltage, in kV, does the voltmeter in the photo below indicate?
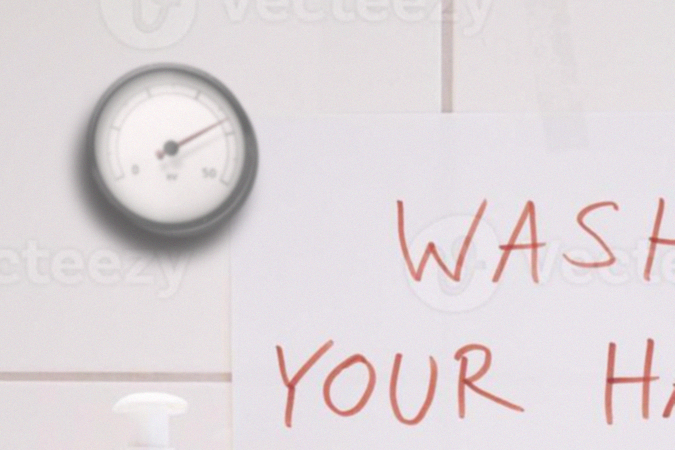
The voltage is 37.5 kV
